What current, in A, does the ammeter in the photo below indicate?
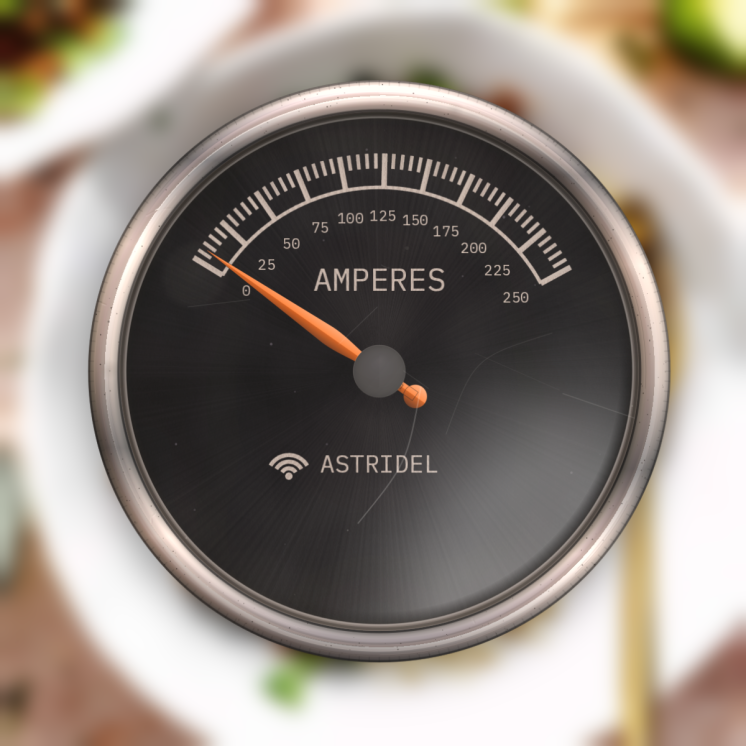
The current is 7.5 A
